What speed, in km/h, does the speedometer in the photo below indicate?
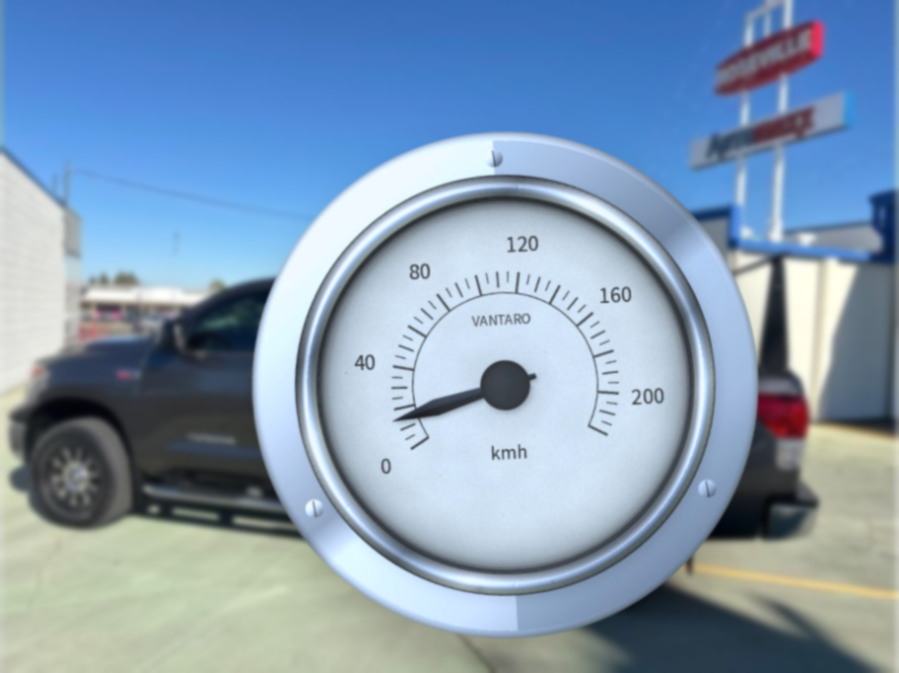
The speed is 15 km/h
